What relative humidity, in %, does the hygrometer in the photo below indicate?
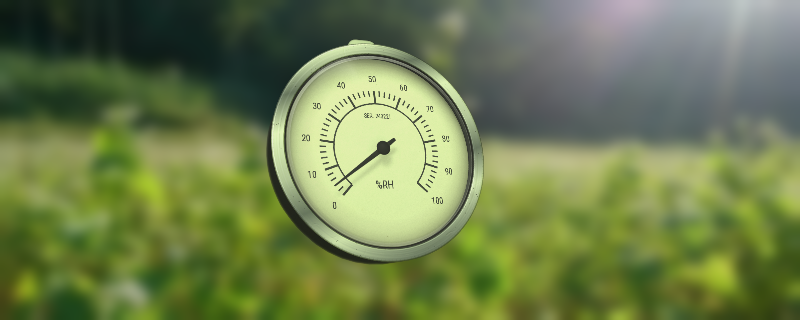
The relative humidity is 4 %
